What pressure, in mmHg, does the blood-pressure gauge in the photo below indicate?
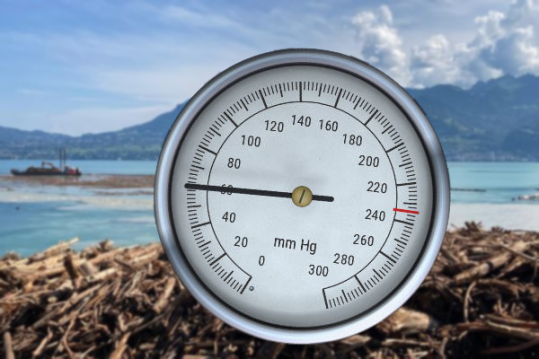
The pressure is 60 mmHg
